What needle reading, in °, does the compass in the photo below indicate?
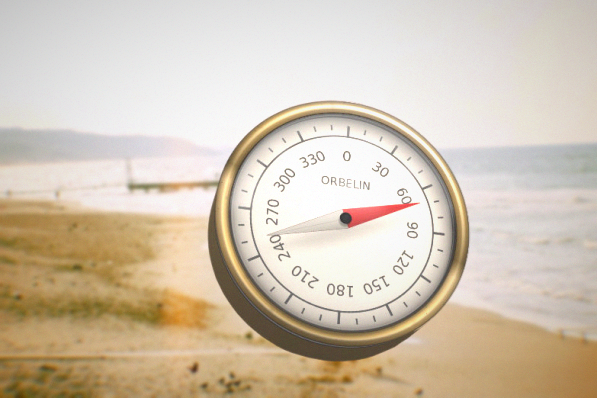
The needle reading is 70 °
